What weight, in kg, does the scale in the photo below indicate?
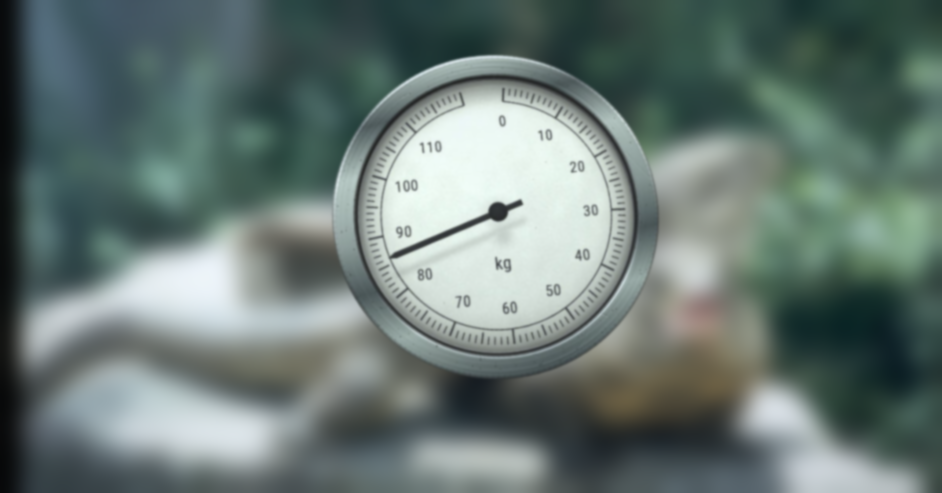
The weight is 86 kg
